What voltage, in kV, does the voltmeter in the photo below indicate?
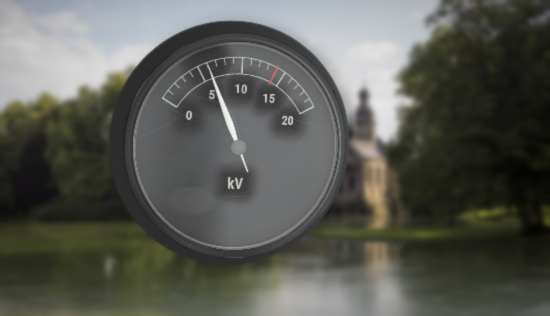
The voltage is 6 kV
